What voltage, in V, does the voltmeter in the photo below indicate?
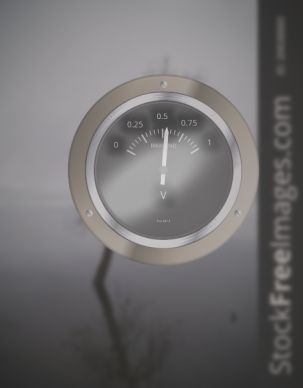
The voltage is 0.55 V
